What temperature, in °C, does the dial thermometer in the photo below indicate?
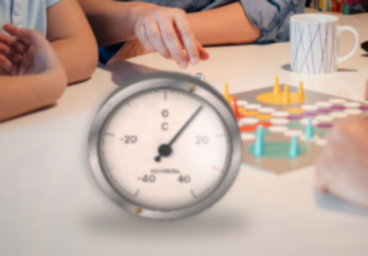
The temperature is 10 °C
